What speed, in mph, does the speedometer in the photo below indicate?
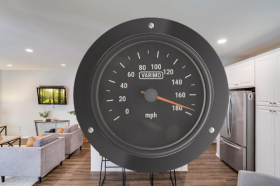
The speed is 175 mph
